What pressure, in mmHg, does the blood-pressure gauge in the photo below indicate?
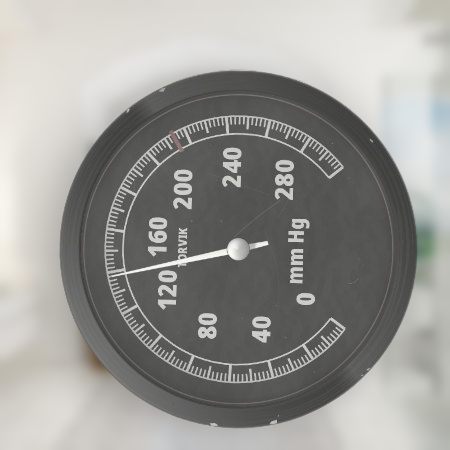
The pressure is 138 mmHg
